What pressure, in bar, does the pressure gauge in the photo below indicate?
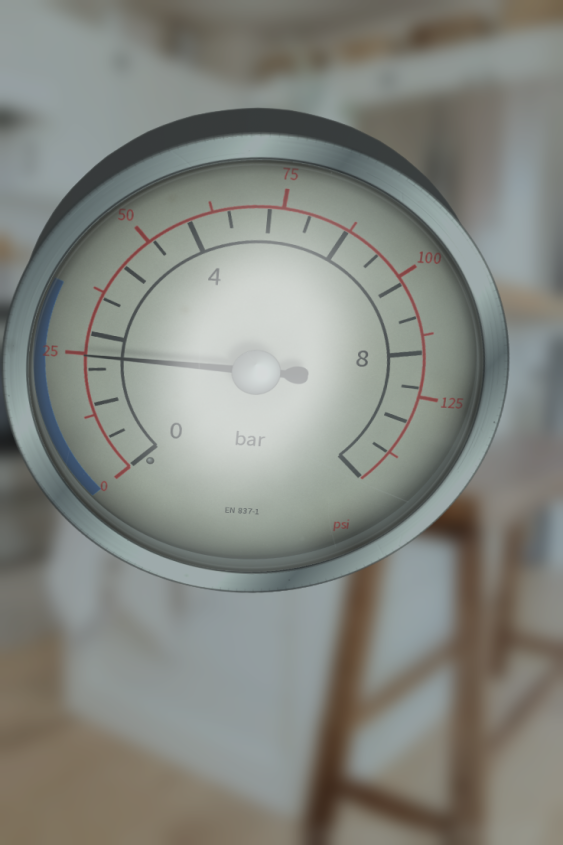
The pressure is 1.75 bar
